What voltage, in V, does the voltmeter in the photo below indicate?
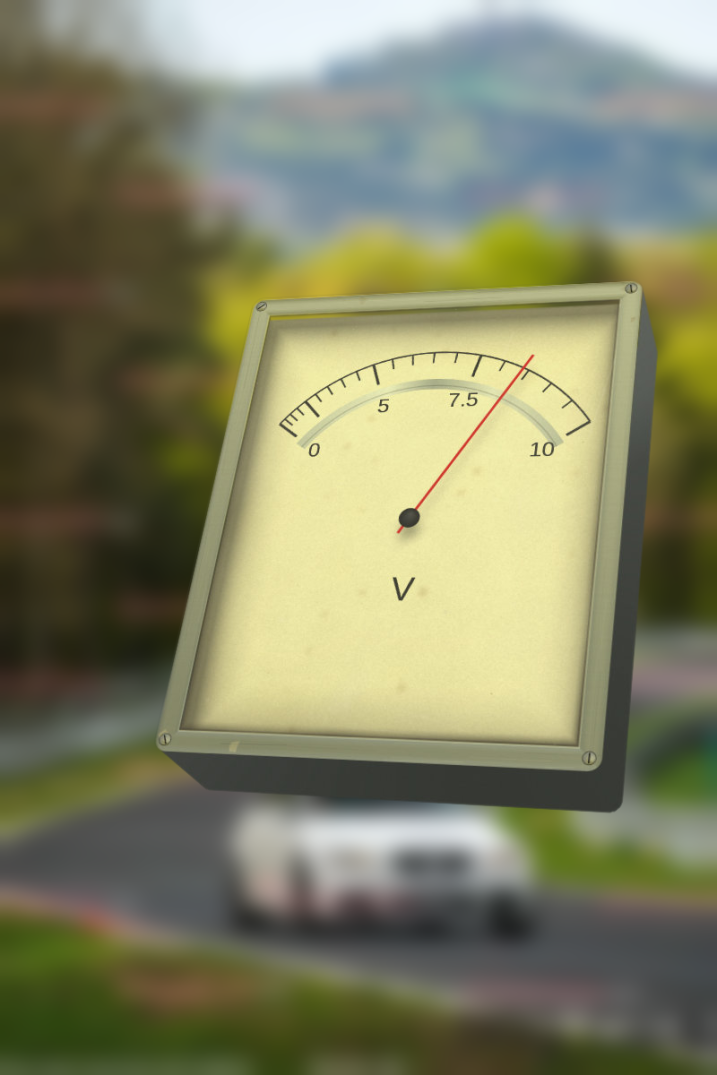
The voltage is 8.5 V
